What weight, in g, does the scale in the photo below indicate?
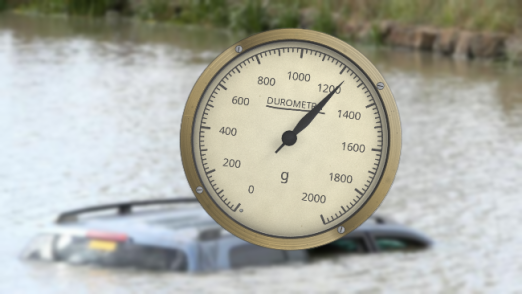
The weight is 1240 g
